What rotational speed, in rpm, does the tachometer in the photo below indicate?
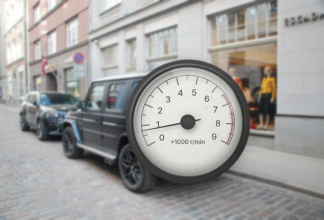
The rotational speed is 750 rpm
